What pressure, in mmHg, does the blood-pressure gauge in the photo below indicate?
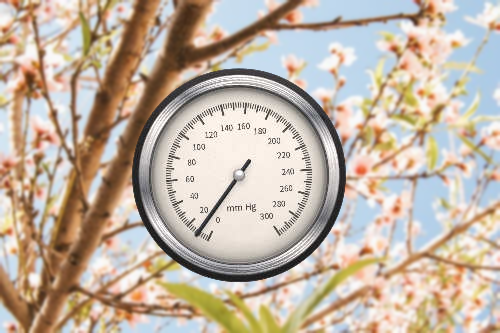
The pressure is 10 mmHg
